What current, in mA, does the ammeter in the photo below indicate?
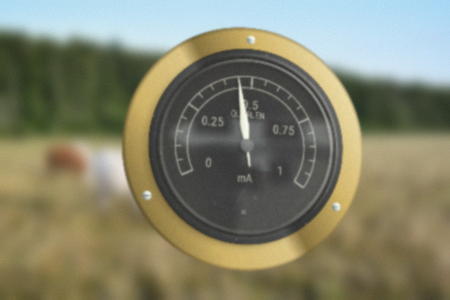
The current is 0.45 mA
